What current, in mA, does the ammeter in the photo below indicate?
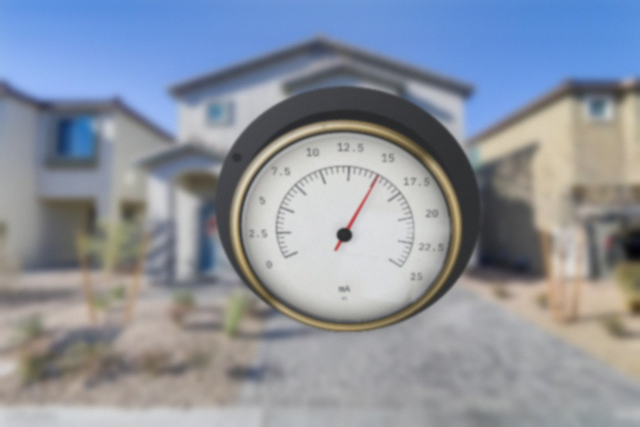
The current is 15 mA
